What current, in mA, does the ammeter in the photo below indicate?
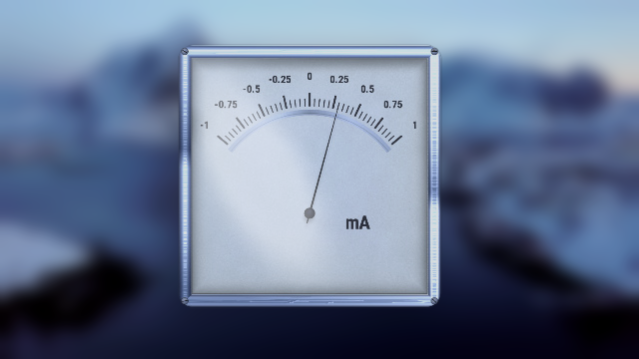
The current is 0.3 mA
